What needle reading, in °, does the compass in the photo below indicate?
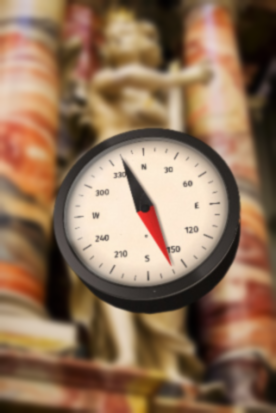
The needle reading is 160 °
